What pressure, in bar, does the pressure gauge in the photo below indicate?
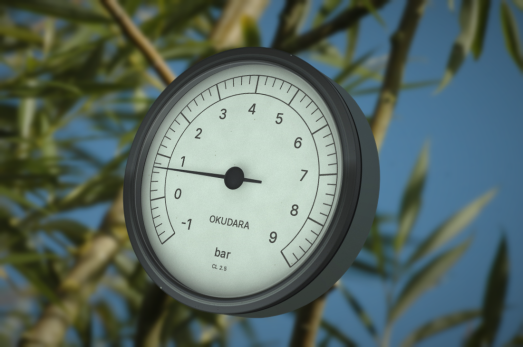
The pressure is 0.7 bar
